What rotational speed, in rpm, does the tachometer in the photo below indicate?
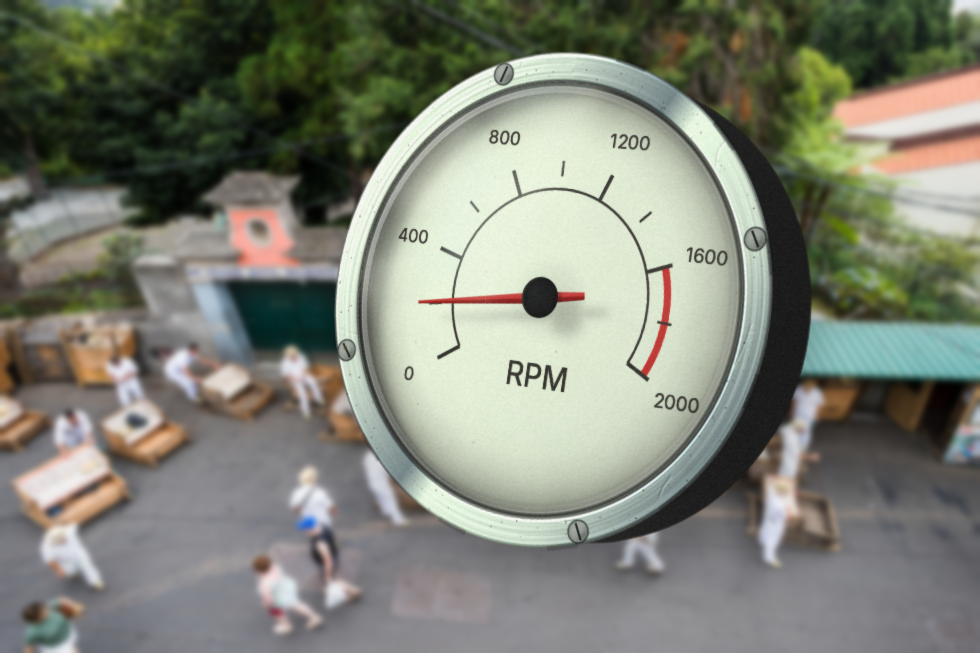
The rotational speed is 200 rpm
